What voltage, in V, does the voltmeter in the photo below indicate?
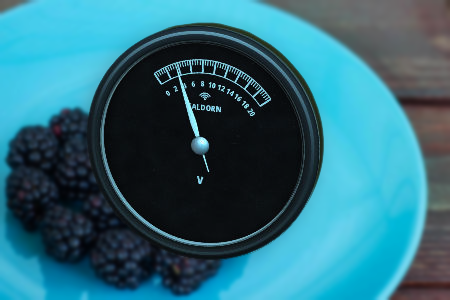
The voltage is 4 V
